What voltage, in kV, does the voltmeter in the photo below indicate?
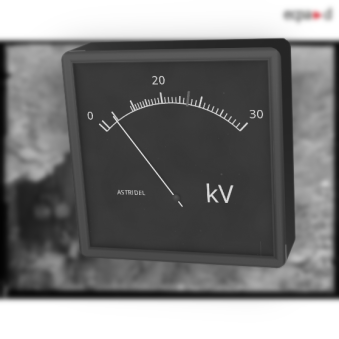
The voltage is 10 kV
